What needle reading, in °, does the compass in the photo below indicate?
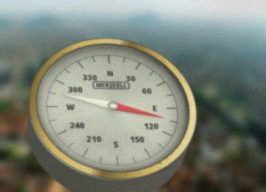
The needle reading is 105 °
